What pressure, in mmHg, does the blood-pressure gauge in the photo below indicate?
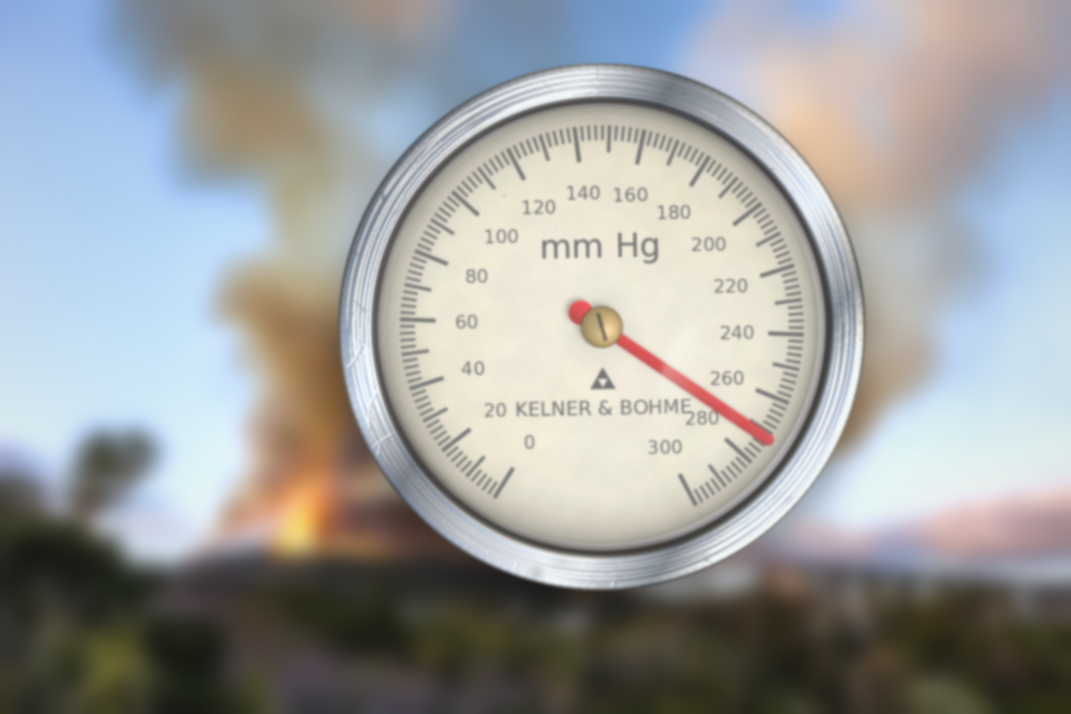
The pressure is 272 mmHg
